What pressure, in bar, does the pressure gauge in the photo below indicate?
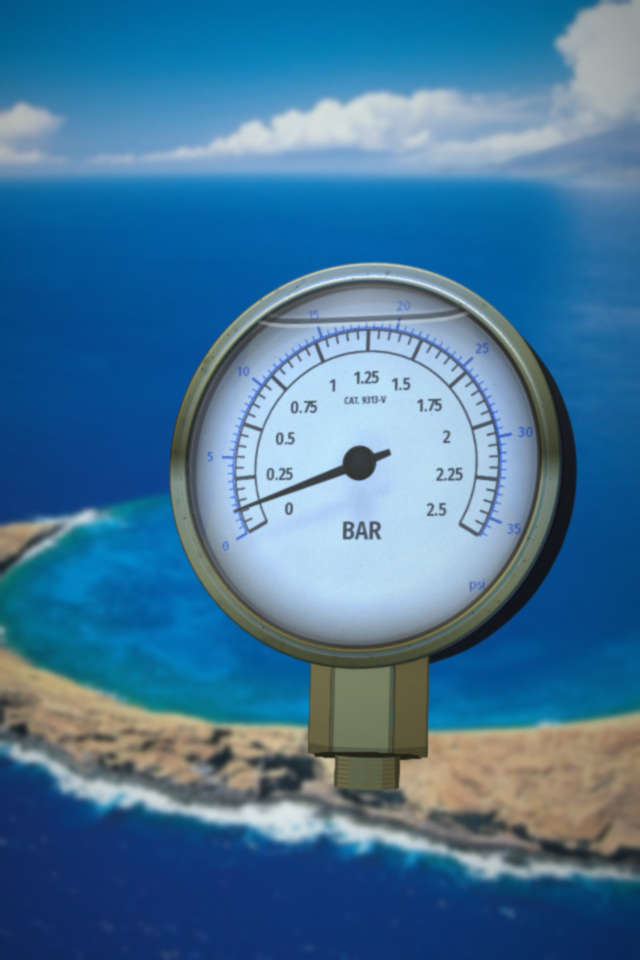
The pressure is 0.1 bar
